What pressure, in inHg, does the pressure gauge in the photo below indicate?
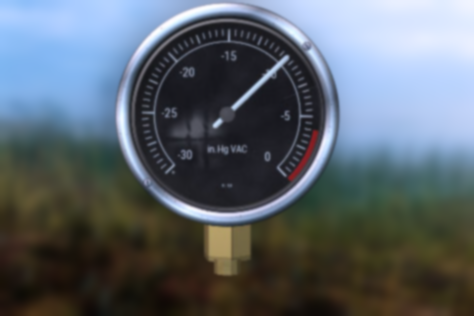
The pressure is -10 inHg
